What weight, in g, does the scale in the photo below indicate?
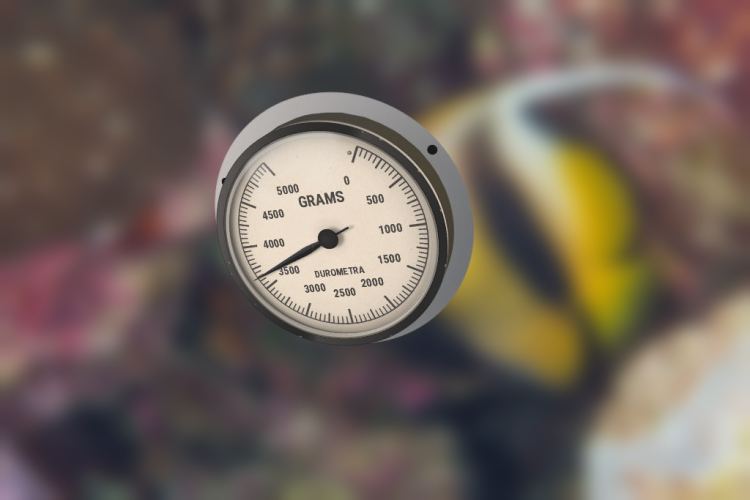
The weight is 3650 g
